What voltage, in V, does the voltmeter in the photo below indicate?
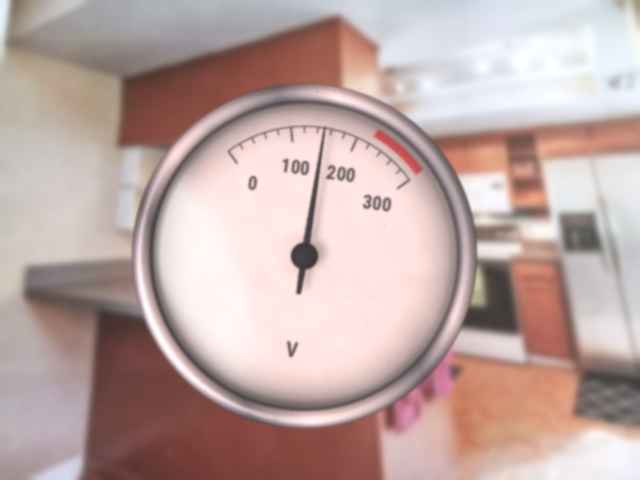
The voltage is 150 V
